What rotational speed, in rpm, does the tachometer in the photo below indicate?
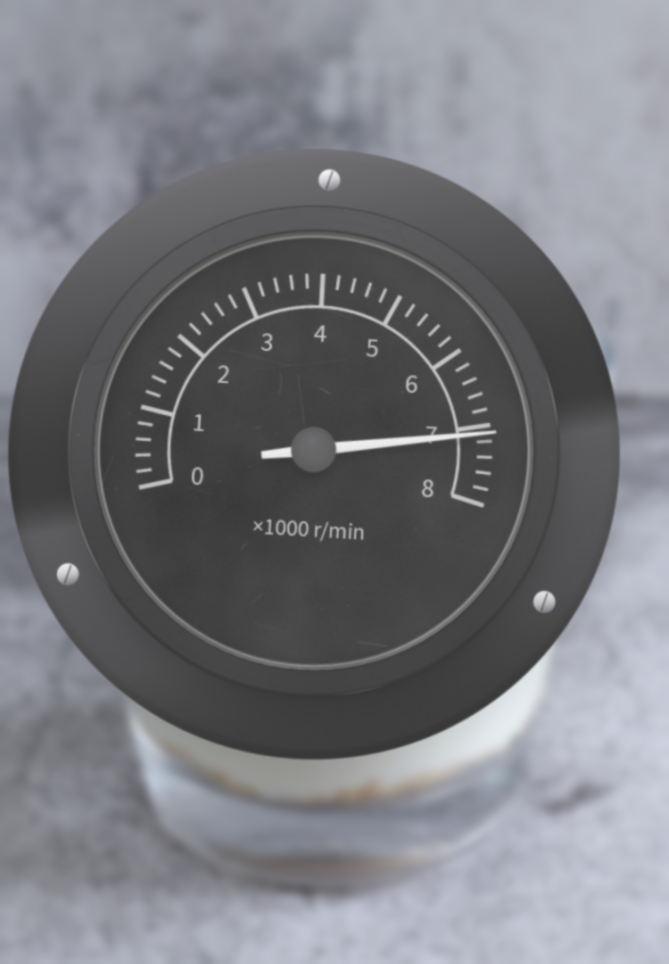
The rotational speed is 7100 rpm
